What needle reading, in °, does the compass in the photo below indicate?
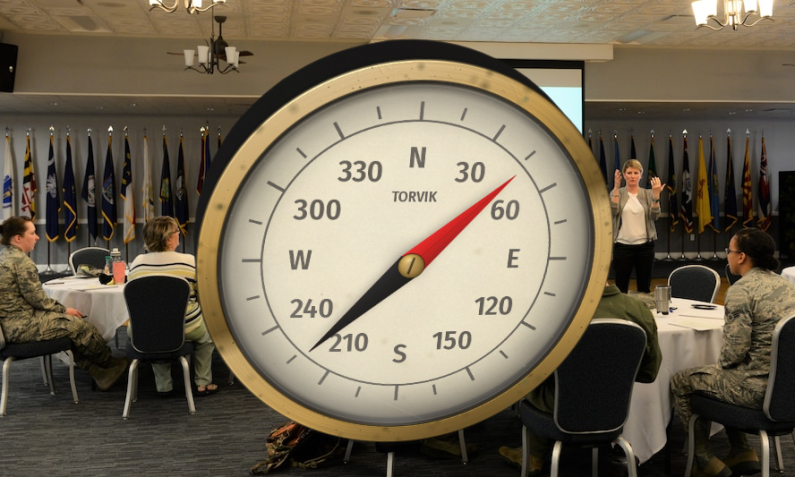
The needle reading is 45 °
